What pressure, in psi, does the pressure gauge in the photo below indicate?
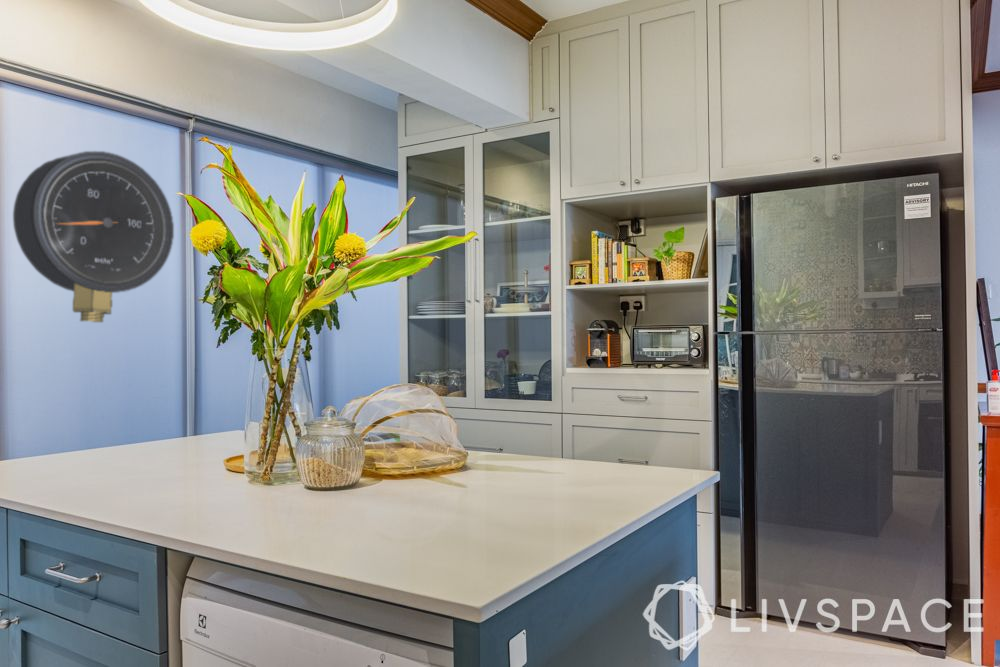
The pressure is 25 psi
